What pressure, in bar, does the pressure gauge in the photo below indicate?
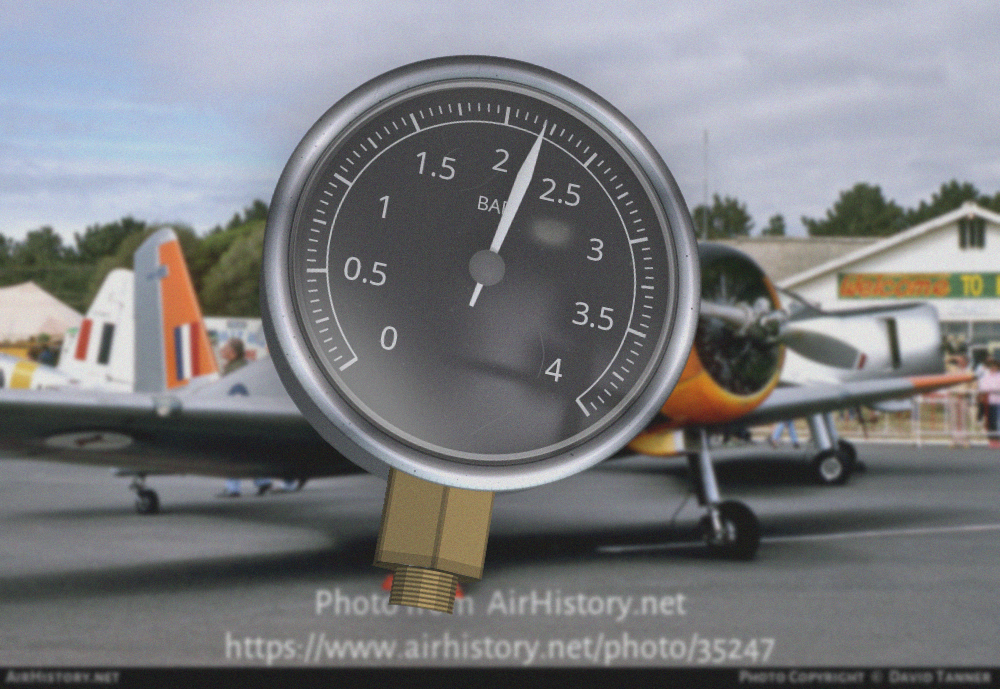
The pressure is 2.2 bar
